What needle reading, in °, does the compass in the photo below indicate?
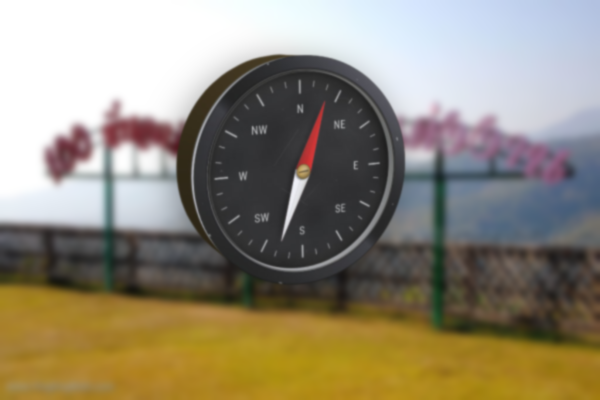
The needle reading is 20 °
